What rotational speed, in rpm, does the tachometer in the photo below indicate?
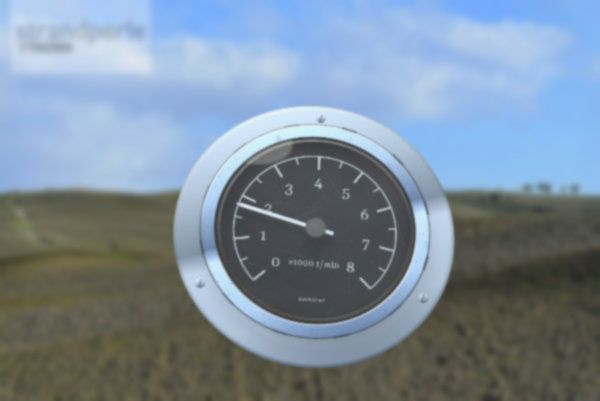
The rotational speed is 1750 rpm
